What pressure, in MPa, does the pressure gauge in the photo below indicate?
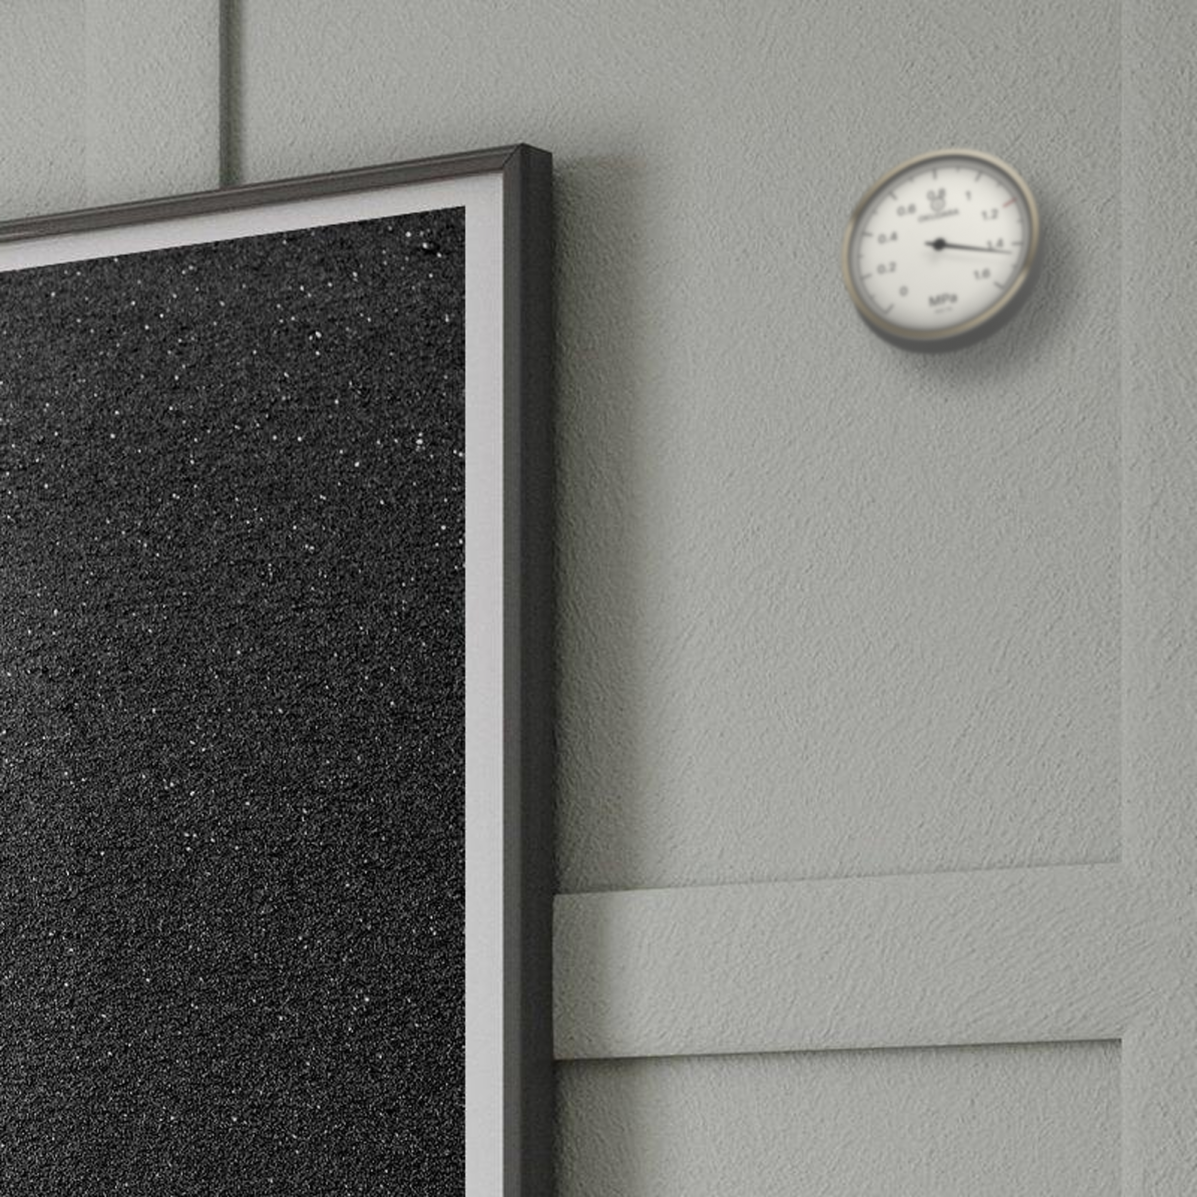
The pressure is 1.45 MPa
